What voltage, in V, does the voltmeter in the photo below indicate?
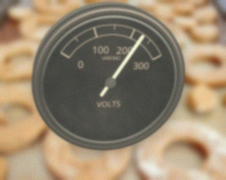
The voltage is 225 V
